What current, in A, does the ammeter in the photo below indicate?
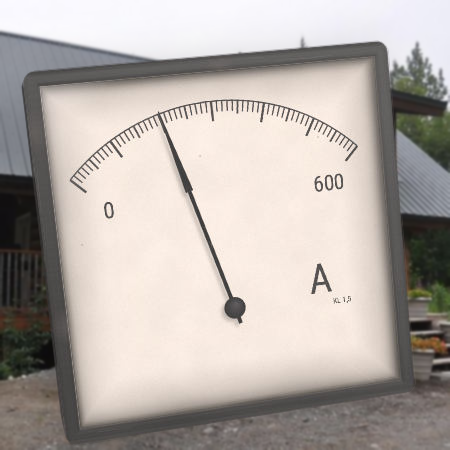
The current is 200 A
